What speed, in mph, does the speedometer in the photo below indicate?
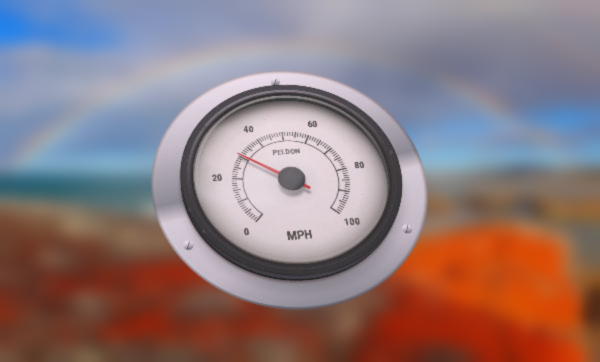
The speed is 30 mph
